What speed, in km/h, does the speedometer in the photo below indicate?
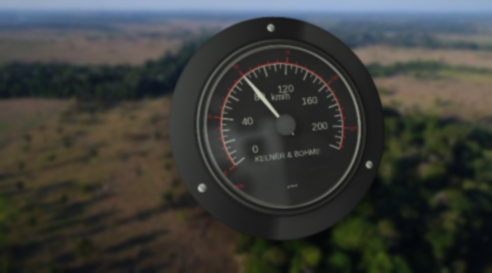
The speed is 80 km/h
